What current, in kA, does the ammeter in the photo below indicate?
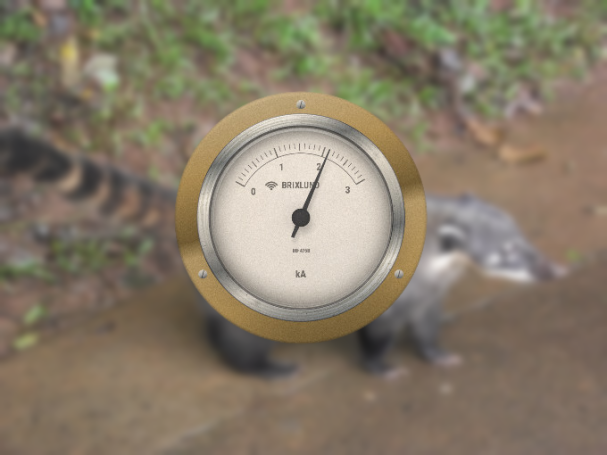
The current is 2.1 kA
